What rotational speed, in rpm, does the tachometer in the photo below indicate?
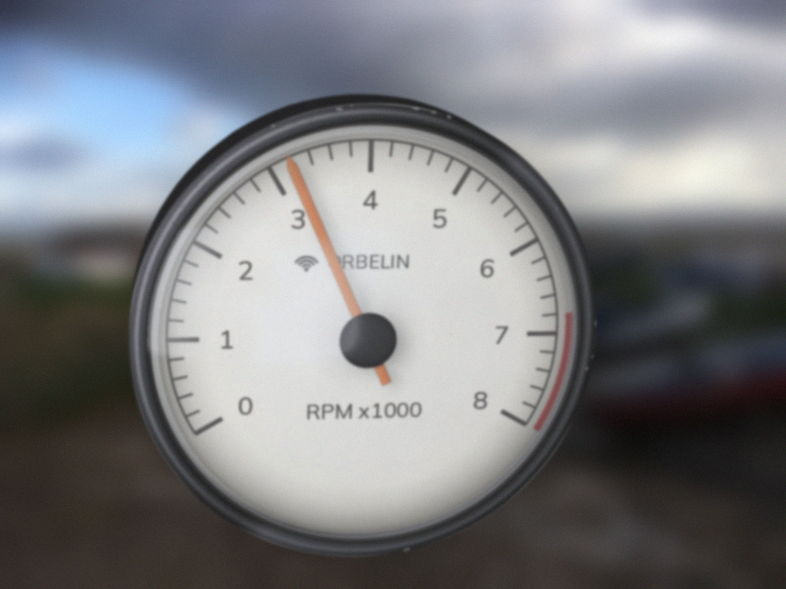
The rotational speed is 3200 rpm
